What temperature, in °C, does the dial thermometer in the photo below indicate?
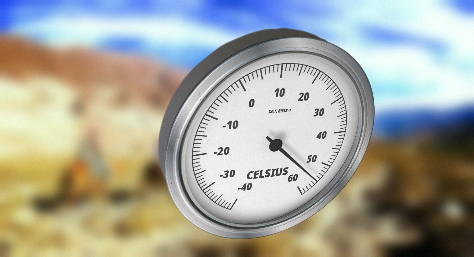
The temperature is 55 °C
